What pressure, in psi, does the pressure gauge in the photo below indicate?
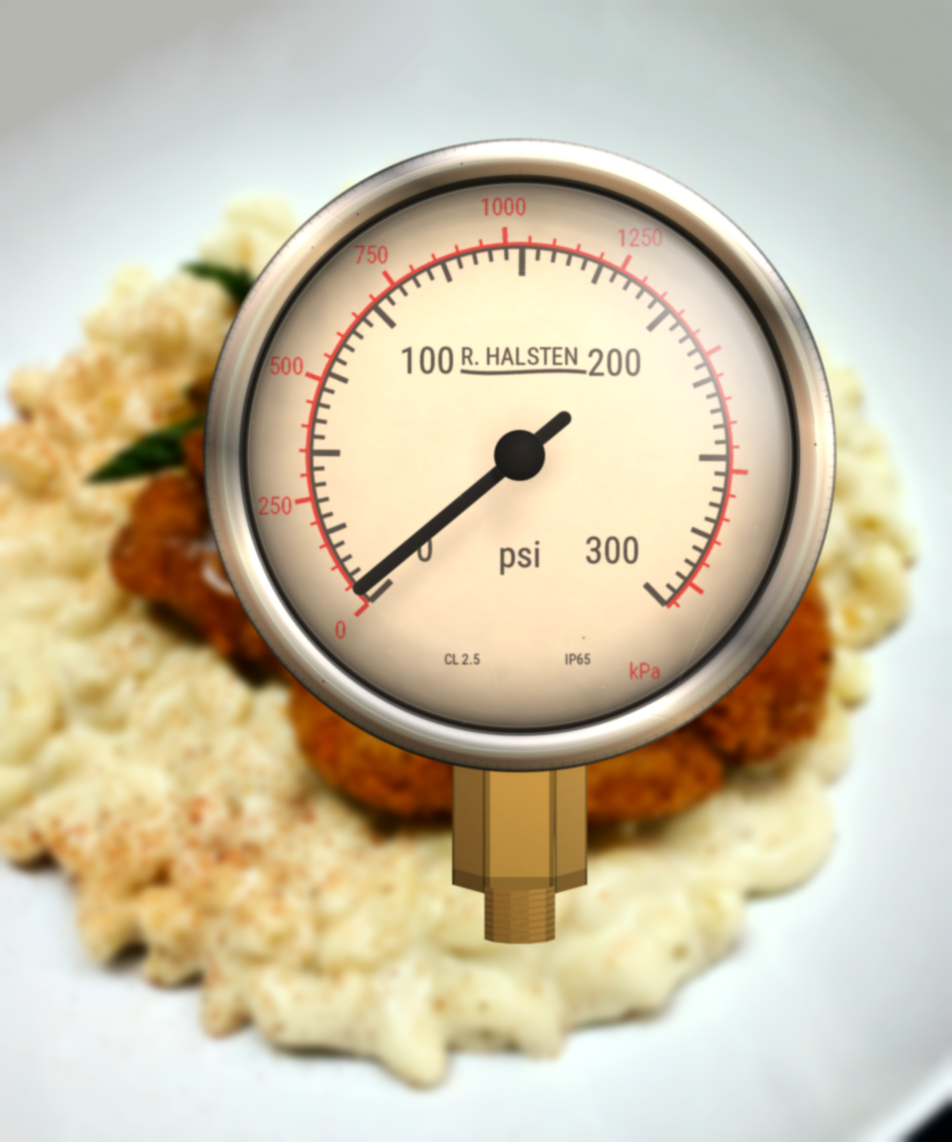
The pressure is 5 psi
